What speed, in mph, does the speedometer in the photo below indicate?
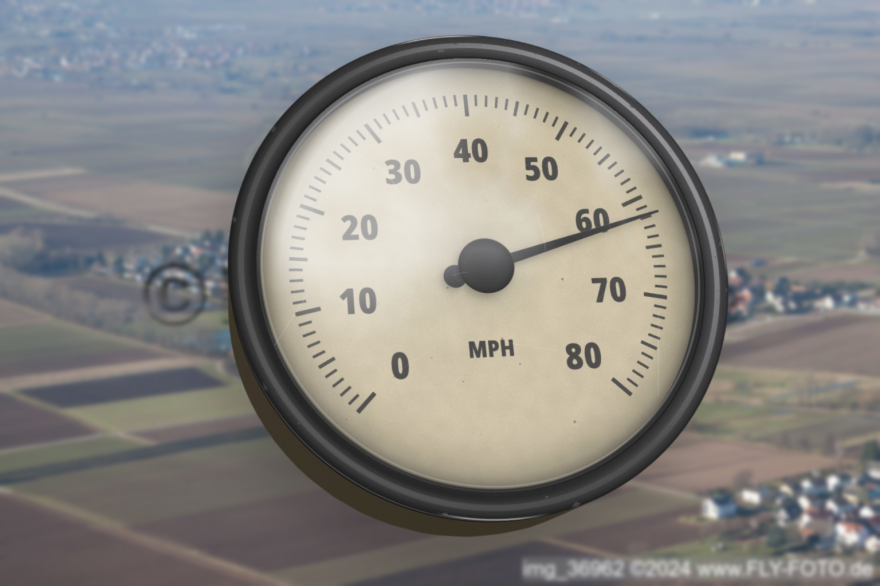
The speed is 62 mph
